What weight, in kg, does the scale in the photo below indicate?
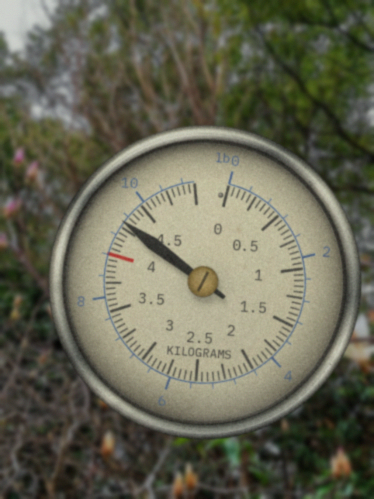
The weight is 4.3 kg
